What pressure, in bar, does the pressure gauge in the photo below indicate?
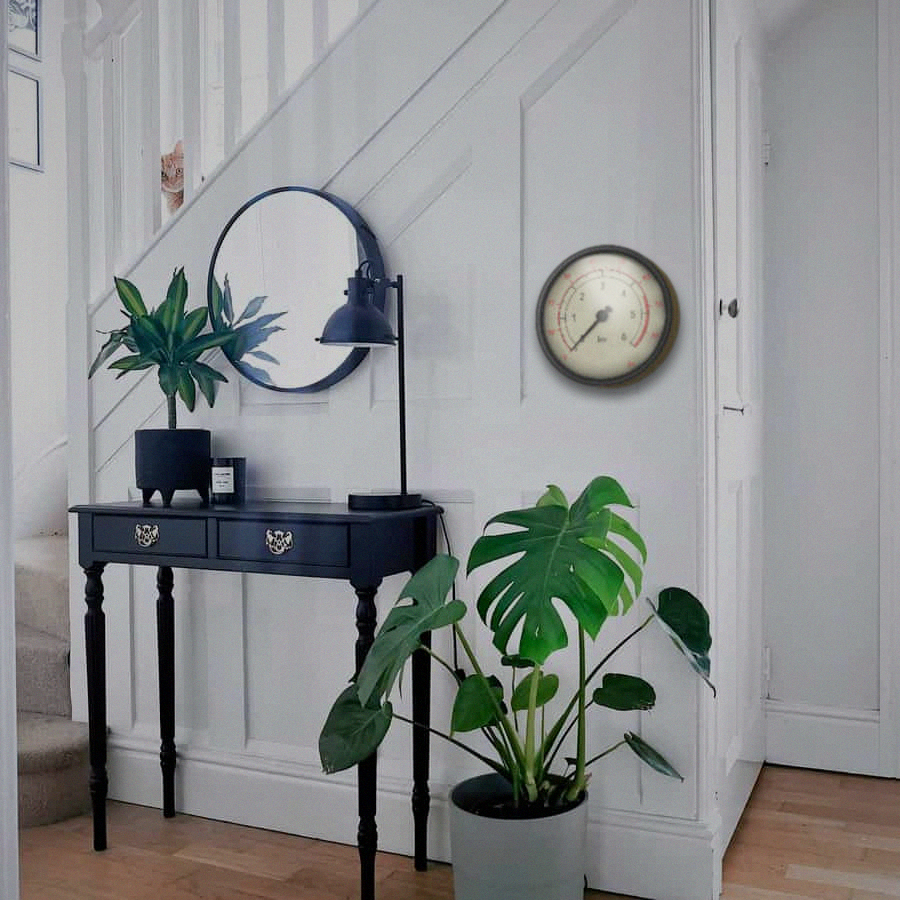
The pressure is 0 bar
